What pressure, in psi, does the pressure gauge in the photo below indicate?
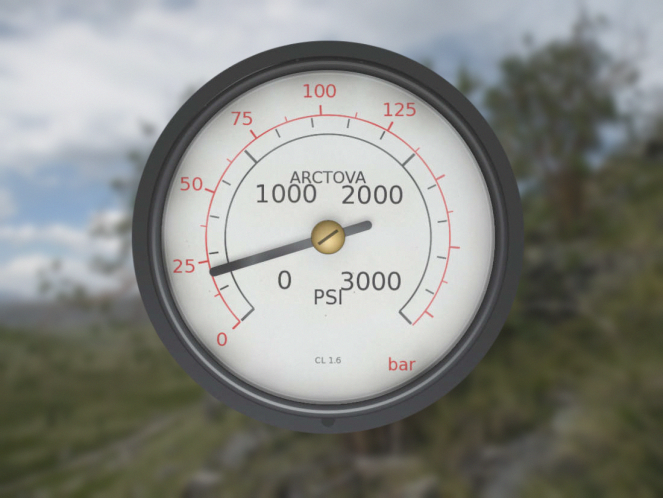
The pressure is 300 psi
